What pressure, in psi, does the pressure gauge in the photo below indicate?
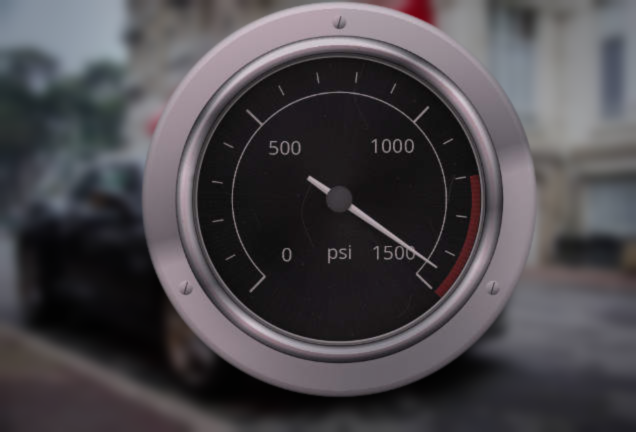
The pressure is 1450 psi
